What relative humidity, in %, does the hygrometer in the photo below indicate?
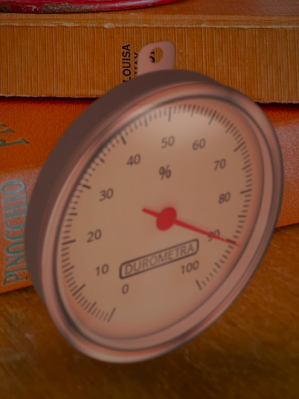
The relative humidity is 90 %
